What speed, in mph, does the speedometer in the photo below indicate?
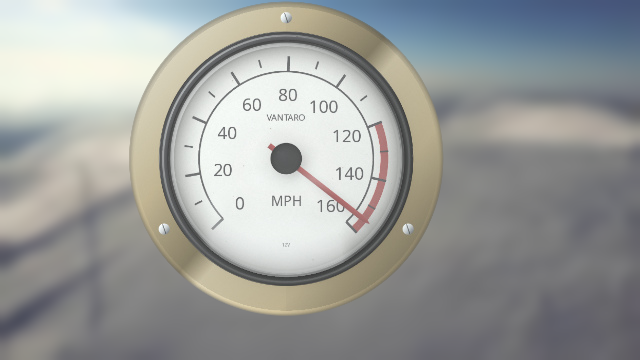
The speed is 155 mph
